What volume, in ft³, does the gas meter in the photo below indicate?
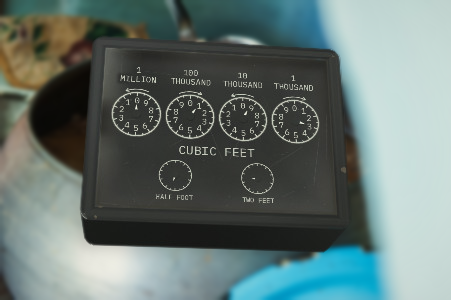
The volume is 9300 ft³
